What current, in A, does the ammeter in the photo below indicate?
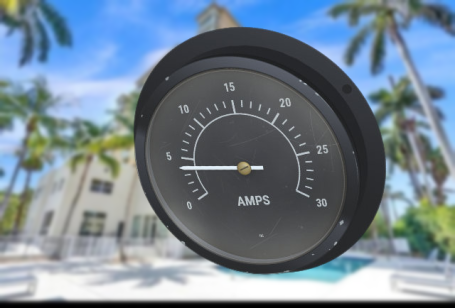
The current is 4 A
